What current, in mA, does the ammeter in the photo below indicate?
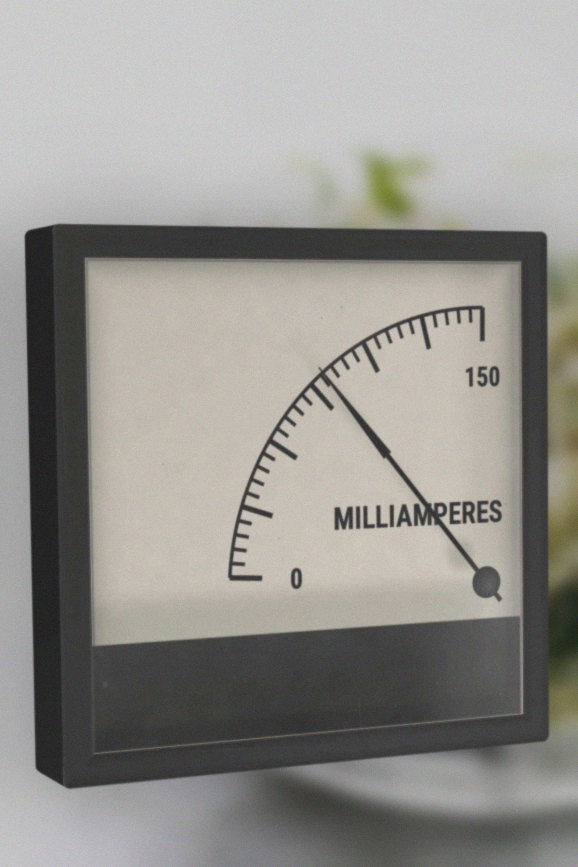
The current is 80 mA
